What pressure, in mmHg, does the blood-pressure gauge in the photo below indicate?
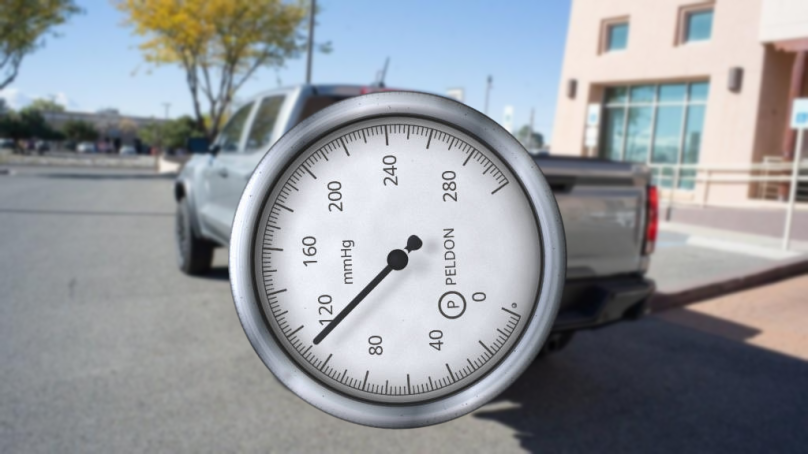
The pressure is 110 mmHg
